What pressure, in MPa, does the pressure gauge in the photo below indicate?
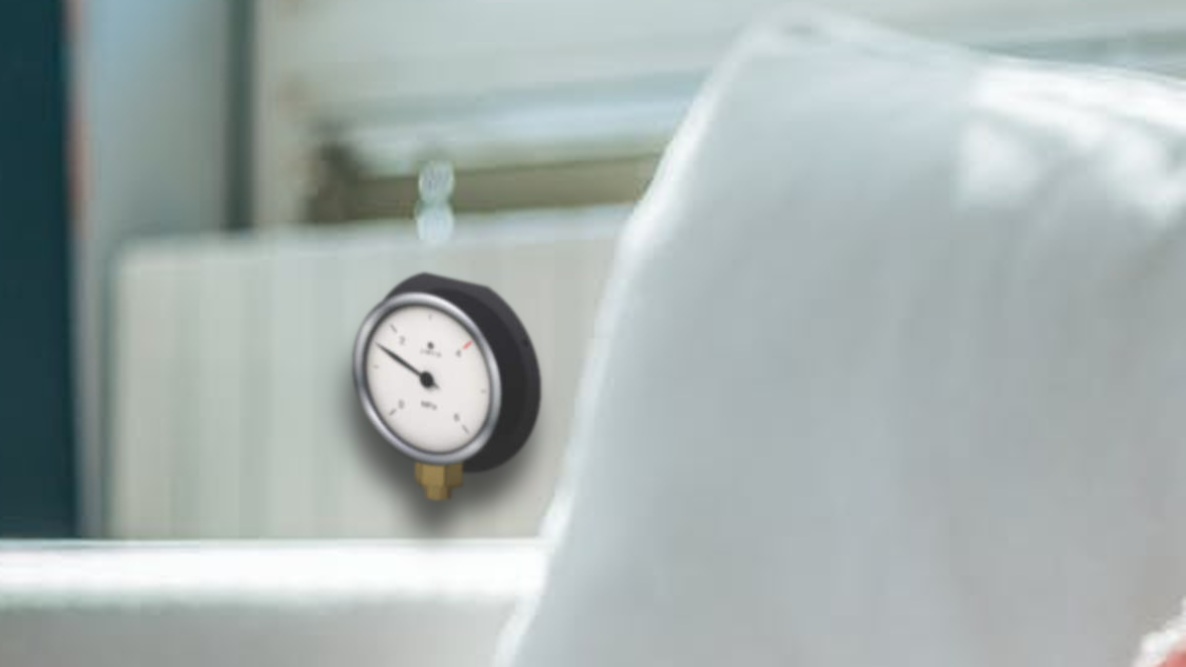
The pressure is 1.5 MPa
